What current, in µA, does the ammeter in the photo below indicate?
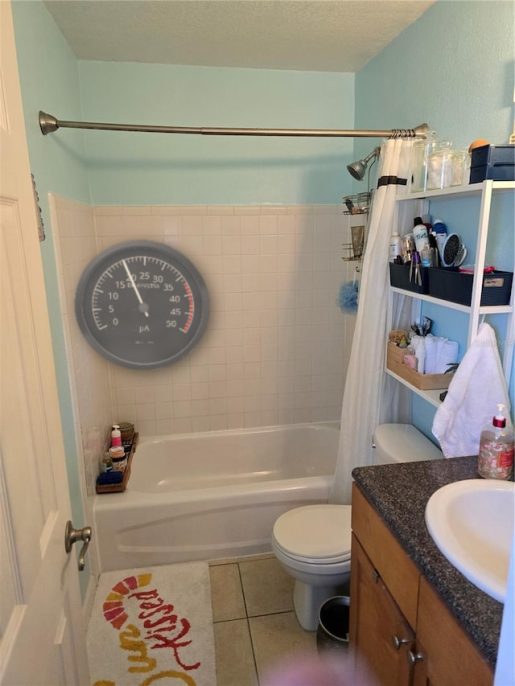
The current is 20 µA
